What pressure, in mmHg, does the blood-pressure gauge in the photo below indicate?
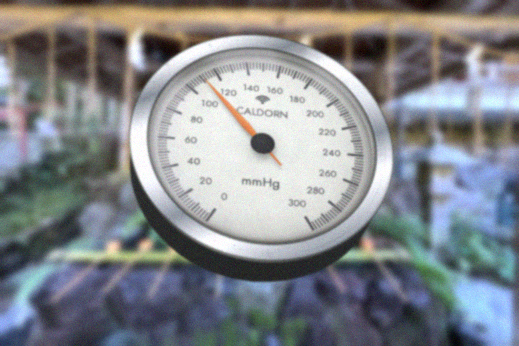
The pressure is 110 mmHg
